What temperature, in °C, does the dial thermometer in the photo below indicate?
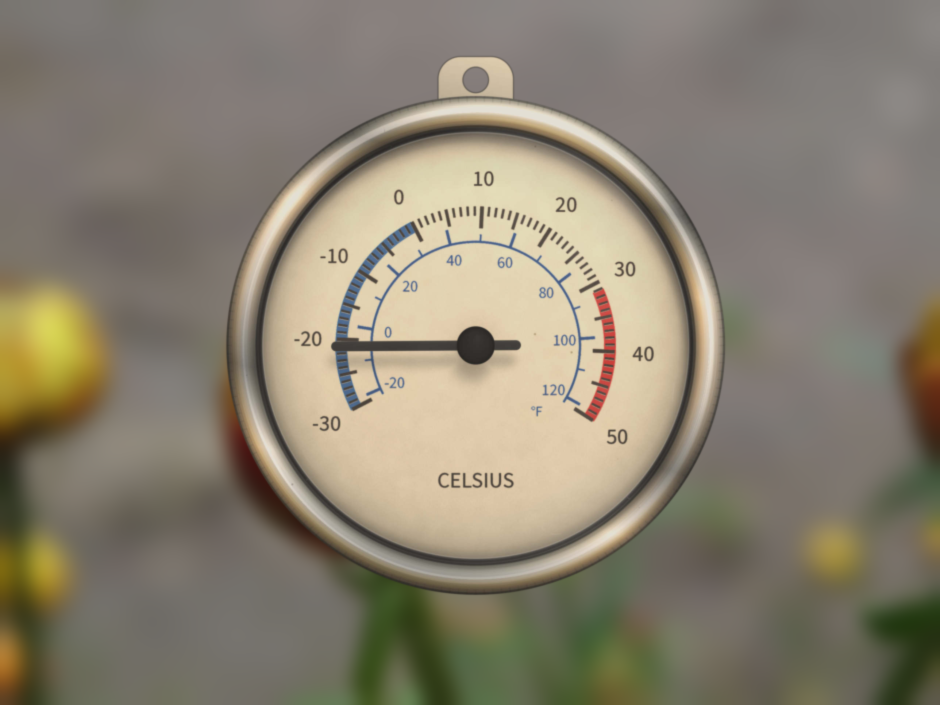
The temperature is -21 °C
